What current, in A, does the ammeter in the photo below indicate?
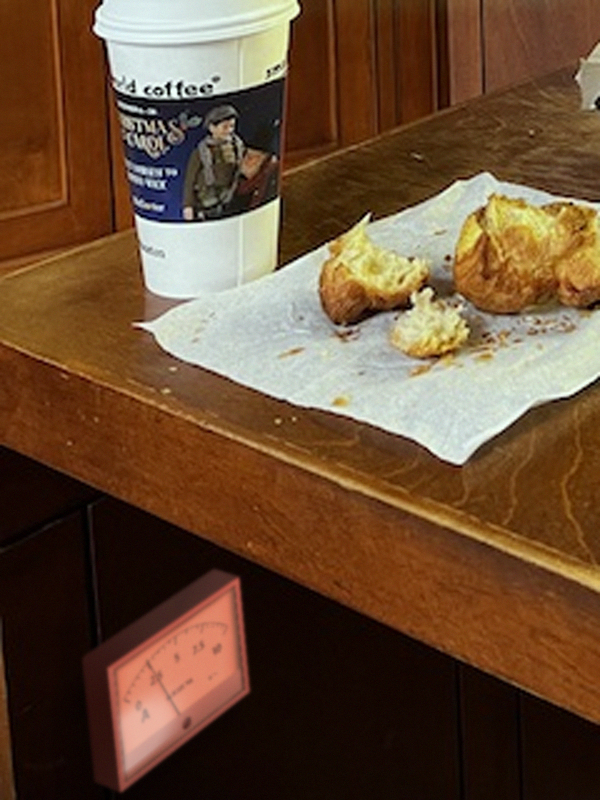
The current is 2.5 A
